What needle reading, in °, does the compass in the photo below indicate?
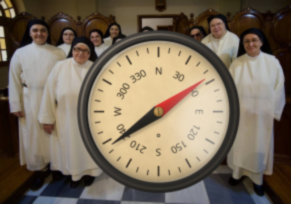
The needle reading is 55 °
